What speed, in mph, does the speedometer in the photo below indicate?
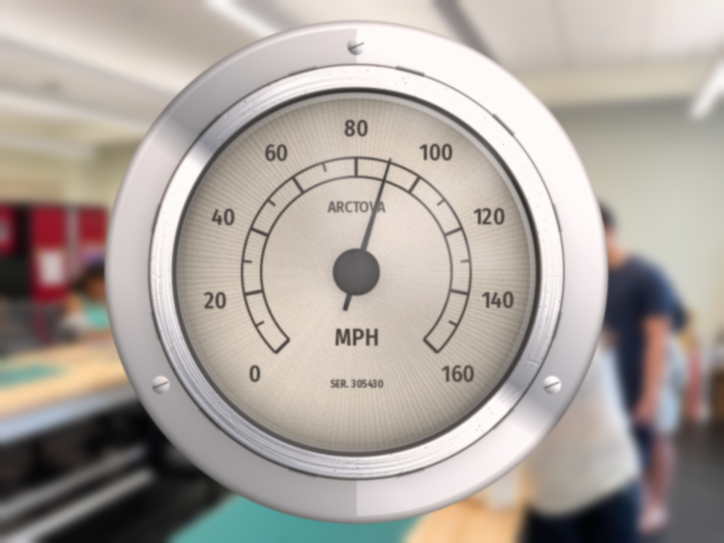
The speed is 90 mph
